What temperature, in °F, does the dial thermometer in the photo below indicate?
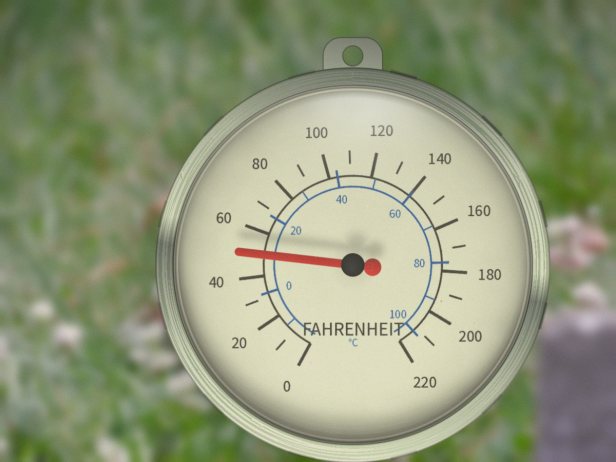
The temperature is 50 °F
